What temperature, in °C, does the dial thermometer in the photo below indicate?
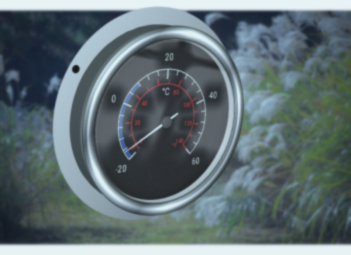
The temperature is -16 °C
